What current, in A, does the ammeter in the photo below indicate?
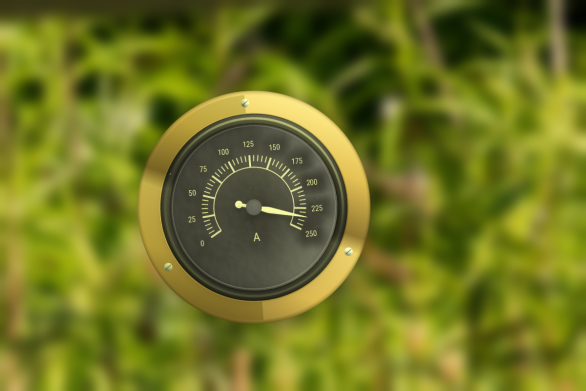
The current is 235 A
